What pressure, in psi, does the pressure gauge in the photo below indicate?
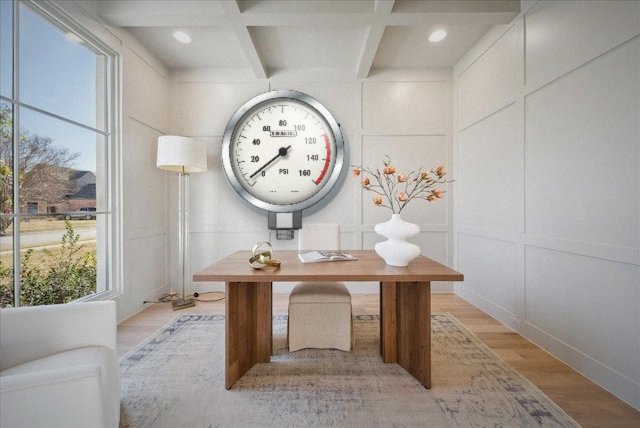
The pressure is 5 psi
